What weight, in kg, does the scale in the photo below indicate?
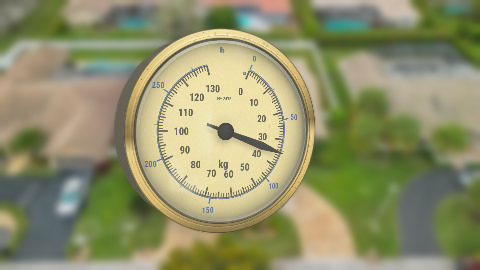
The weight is 35 kg
